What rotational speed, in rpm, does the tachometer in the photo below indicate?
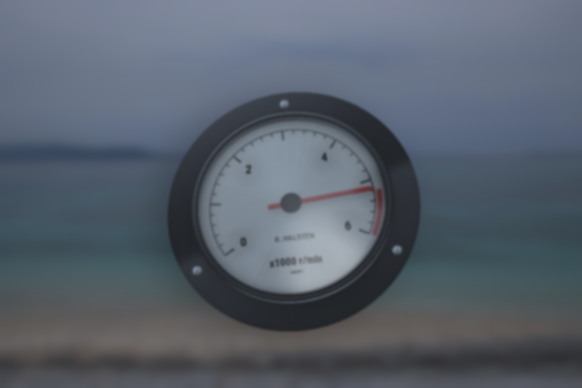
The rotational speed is 5200 rpm
